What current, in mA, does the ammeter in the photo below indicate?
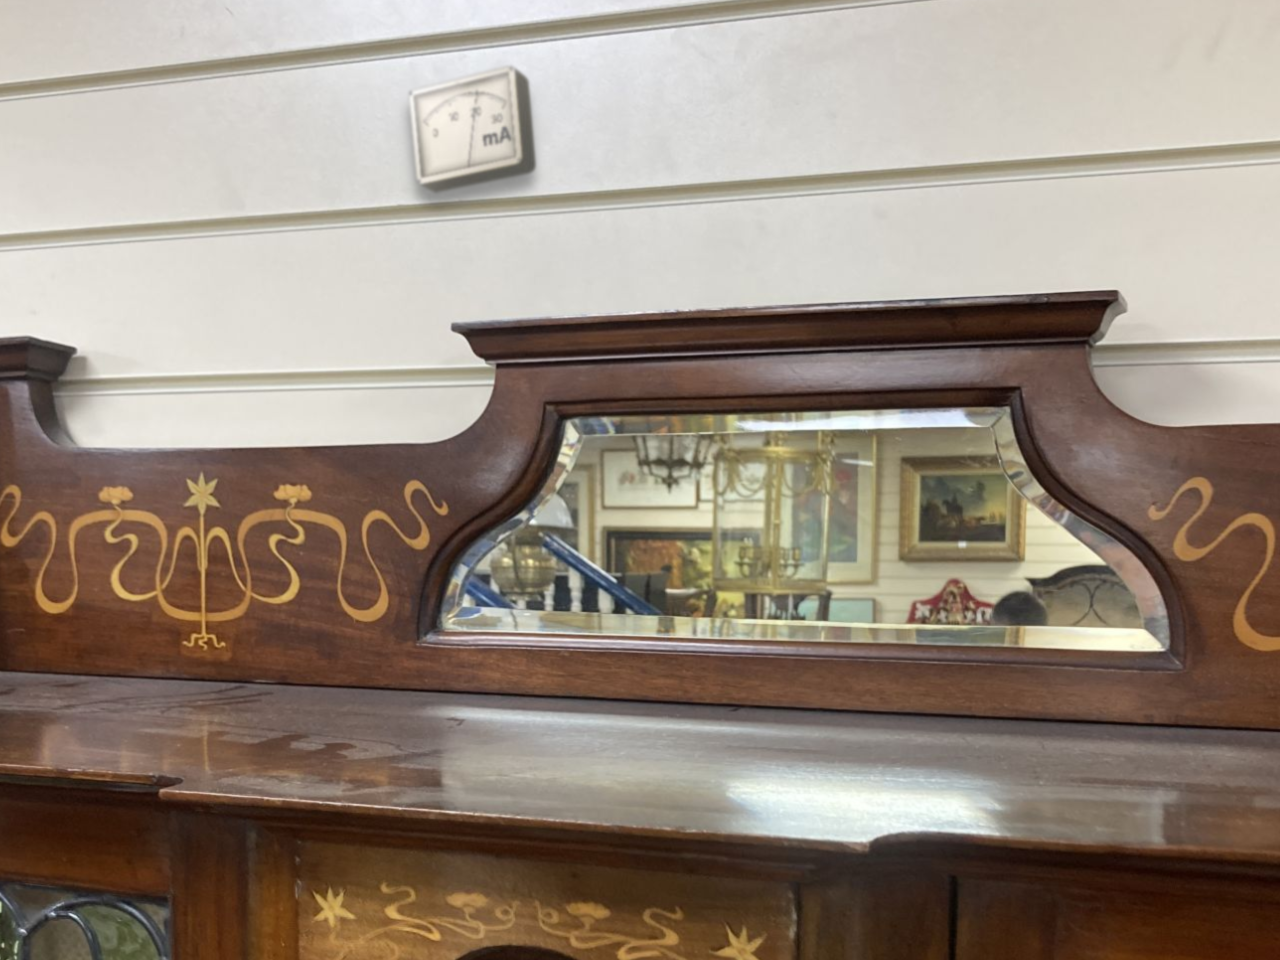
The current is 20 mA
